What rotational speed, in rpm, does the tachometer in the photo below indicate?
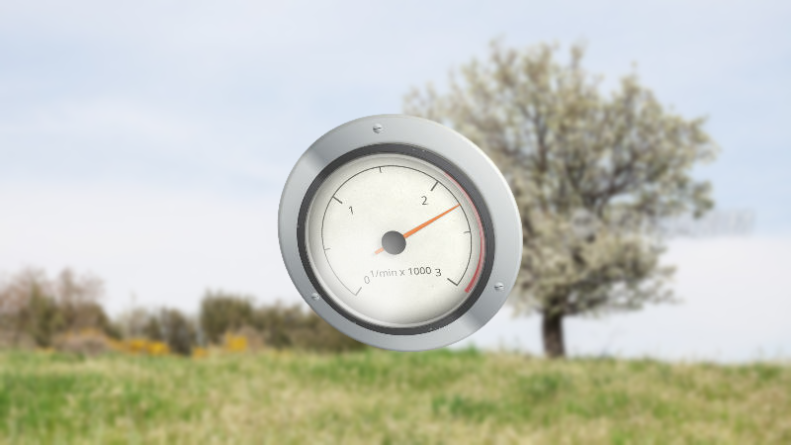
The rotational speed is 2250 rpm
